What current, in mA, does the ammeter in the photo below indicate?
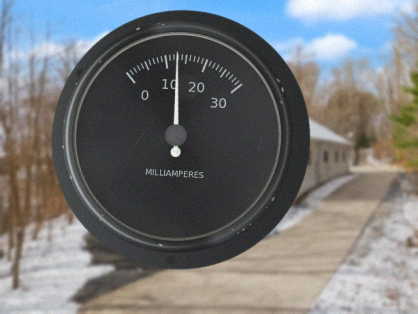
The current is 13 mA
